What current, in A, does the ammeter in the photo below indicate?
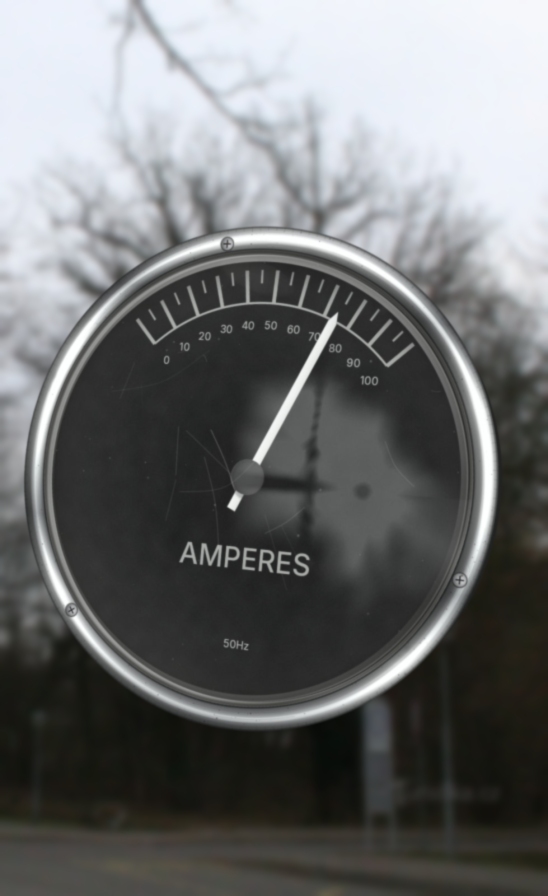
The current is 75 A
